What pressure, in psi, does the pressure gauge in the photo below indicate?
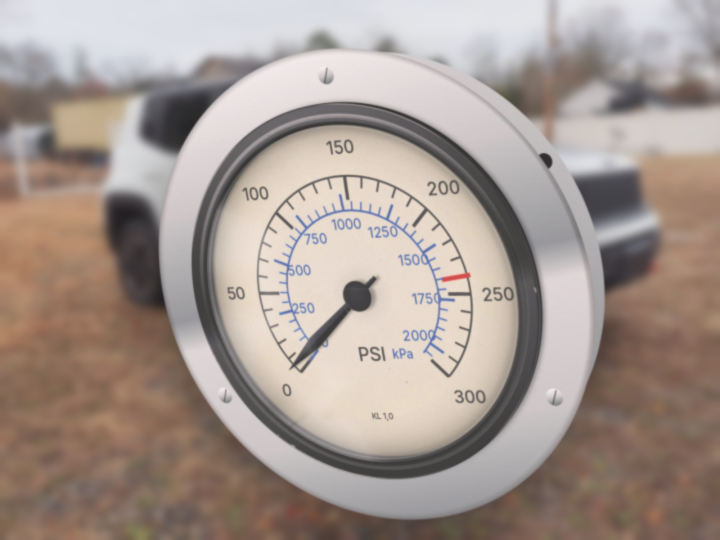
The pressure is 5 psi
